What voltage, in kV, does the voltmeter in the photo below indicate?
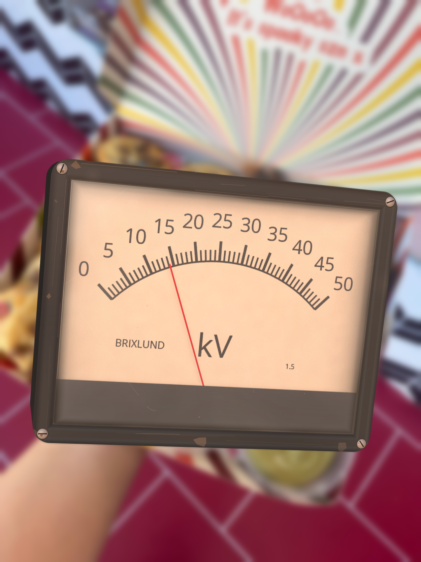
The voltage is 14 kV
